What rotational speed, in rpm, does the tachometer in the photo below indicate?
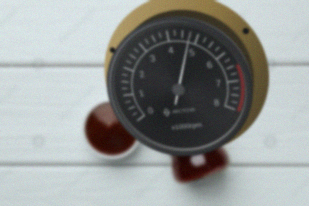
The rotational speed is 4750 rpm
